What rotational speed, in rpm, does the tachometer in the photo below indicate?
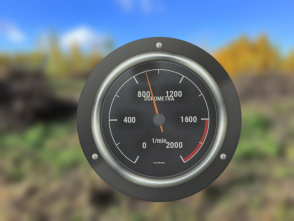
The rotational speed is 900 rpm
